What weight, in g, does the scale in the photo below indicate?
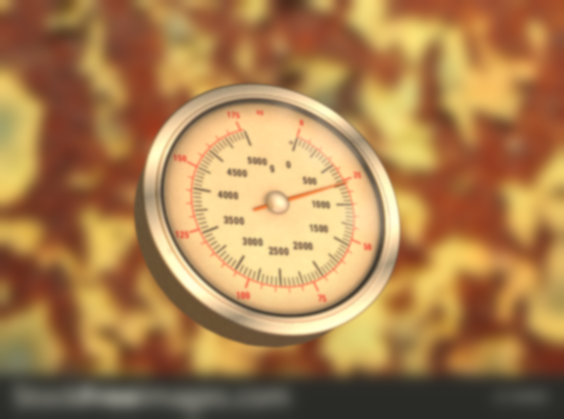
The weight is 750 g
